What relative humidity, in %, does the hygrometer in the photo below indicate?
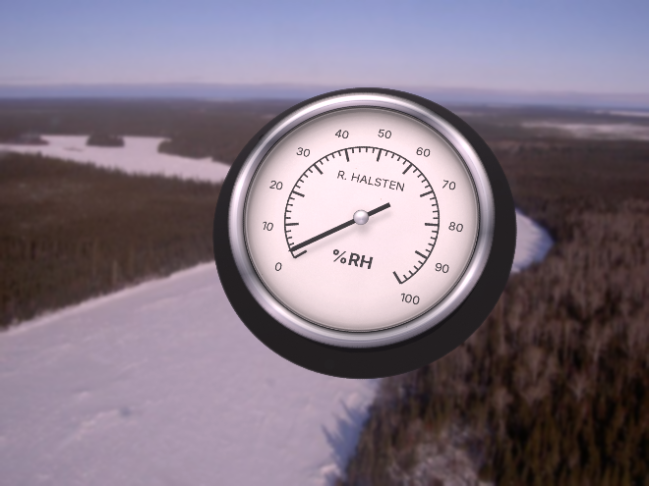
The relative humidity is 2 %
